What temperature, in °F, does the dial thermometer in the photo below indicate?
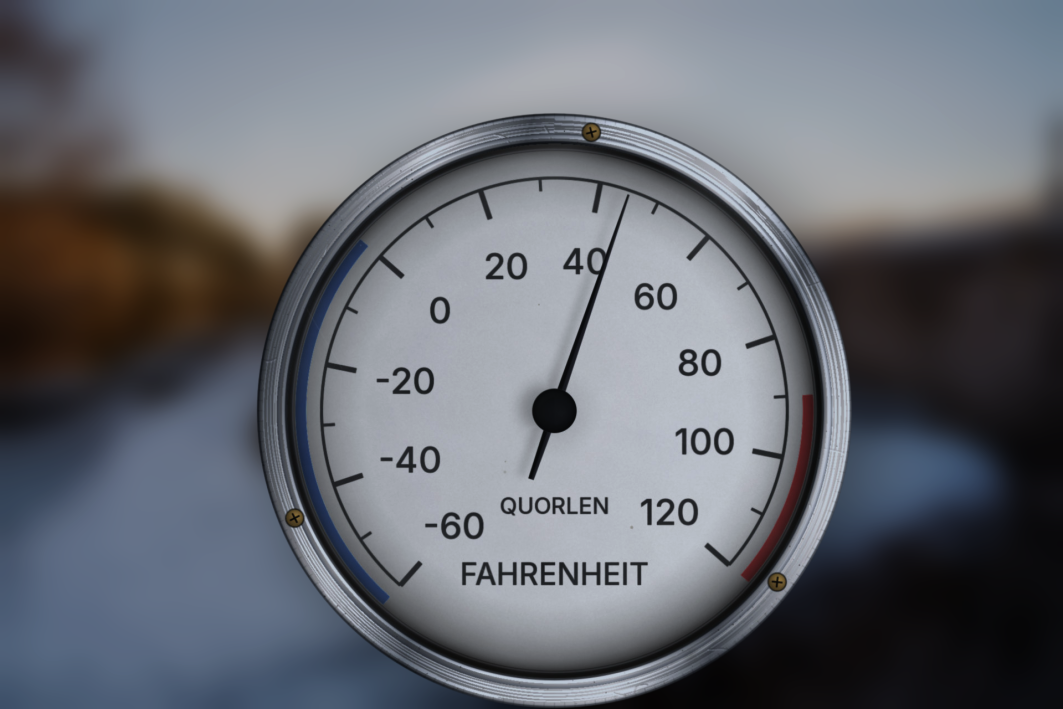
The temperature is 45 °F
